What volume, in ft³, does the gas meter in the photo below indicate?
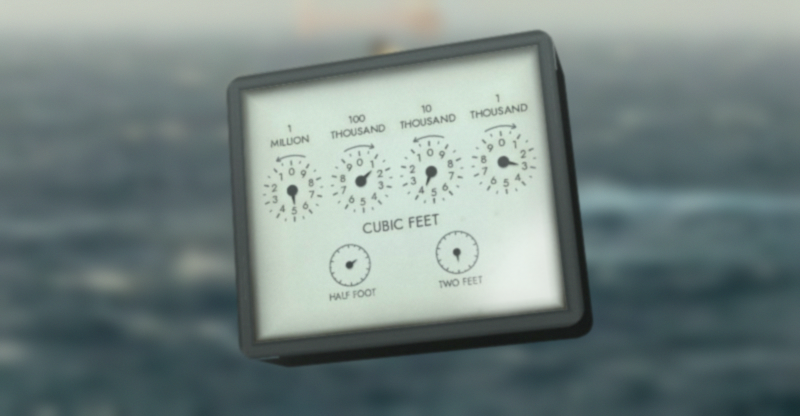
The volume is 514300 ft³
